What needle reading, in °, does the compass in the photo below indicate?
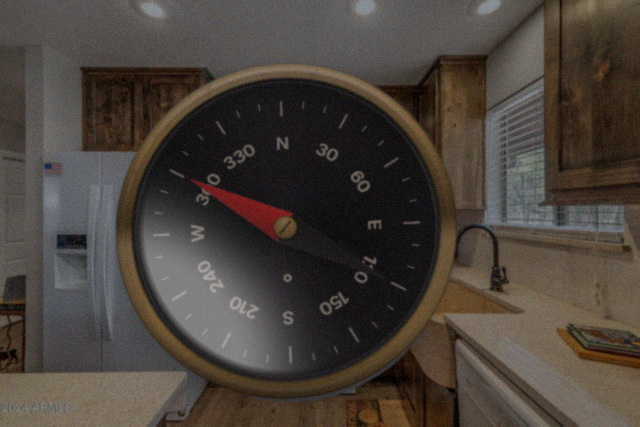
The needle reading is 300 °
